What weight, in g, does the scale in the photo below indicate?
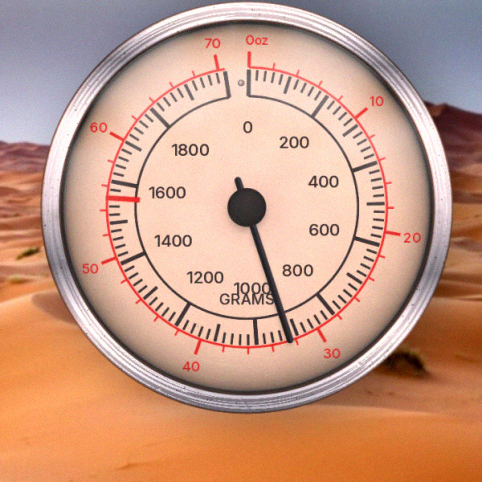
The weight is 920 g
